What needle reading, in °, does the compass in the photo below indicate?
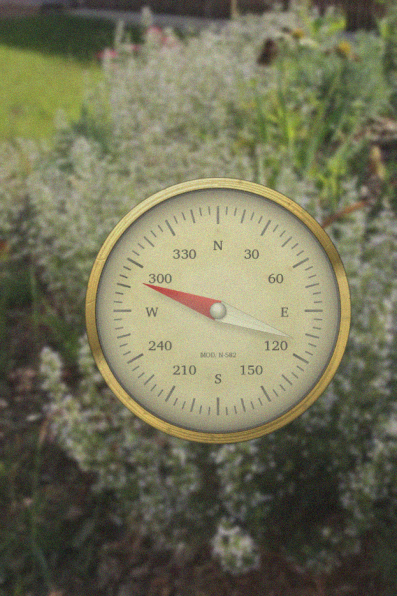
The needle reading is 290 °
